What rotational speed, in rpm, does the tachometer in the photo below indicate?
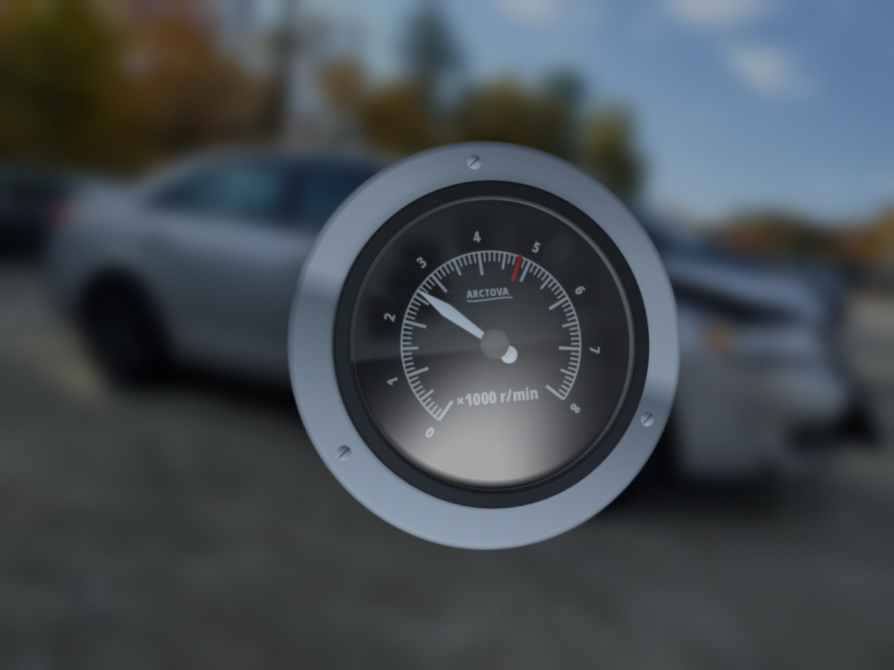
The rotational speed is 2600 rpm
